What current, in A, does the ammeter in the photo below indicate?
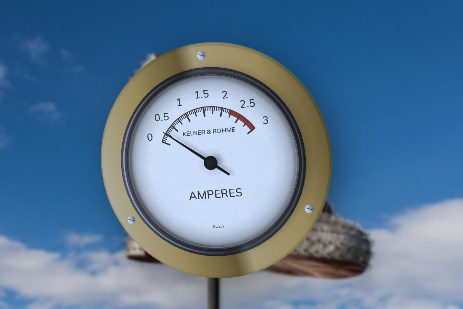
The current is 0.25 A
